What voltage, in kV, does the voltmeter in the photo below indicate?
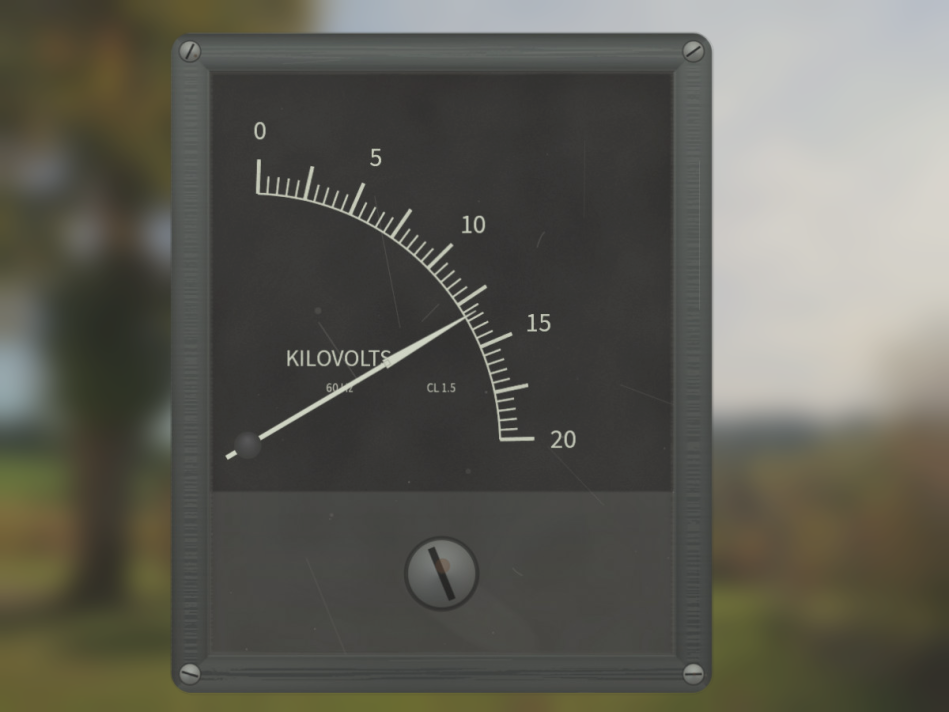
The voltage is 13.25 kV
